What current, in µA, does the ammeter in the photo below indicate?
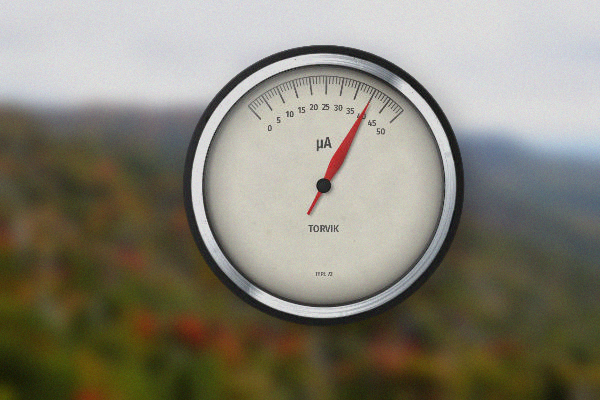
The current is 40 µA
